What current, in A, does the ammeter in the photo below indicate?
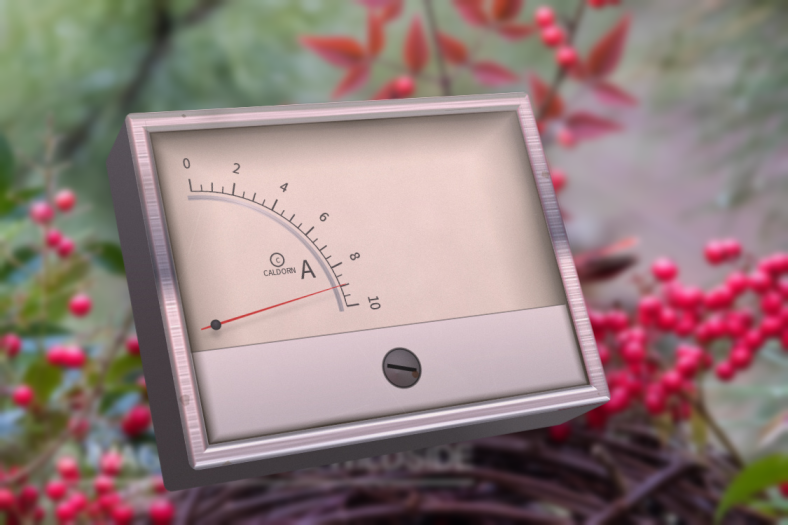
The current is 9 A
